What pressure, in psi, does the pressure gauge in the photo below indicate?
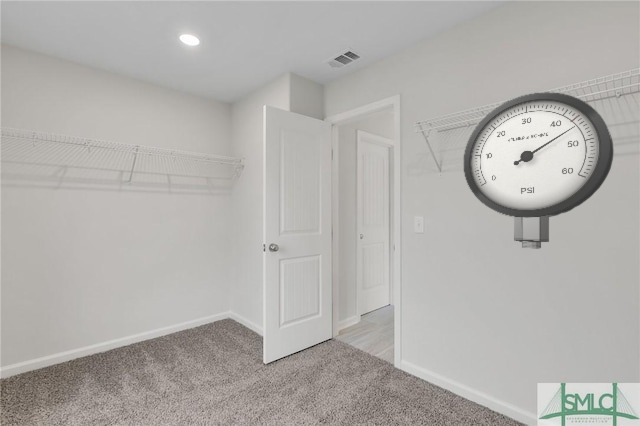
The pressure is 45 psi
